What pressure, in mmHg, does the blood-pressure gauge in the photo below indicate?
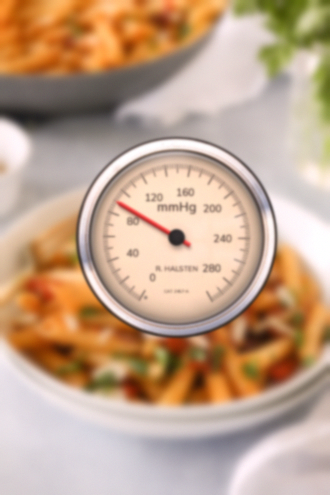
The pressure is 90 mmHg
